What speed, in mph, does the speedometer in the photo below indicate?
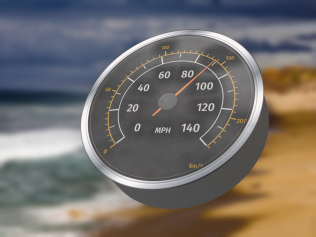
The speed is 90 mph
